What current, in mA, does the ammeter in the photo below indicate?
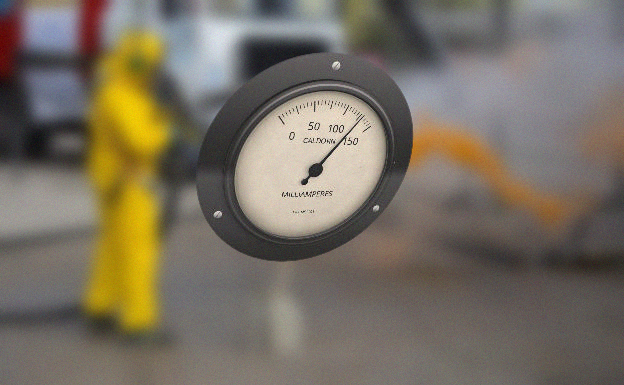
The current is 125 mA
